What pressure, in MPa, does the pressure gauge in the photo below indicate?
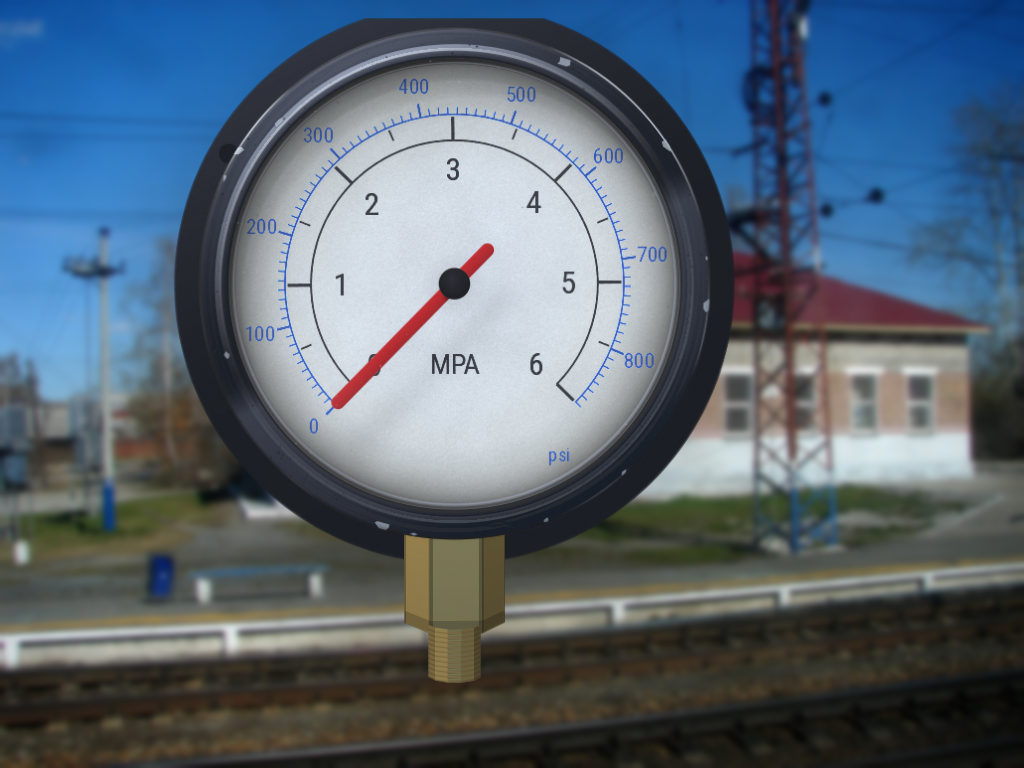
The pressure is 0 MPa
